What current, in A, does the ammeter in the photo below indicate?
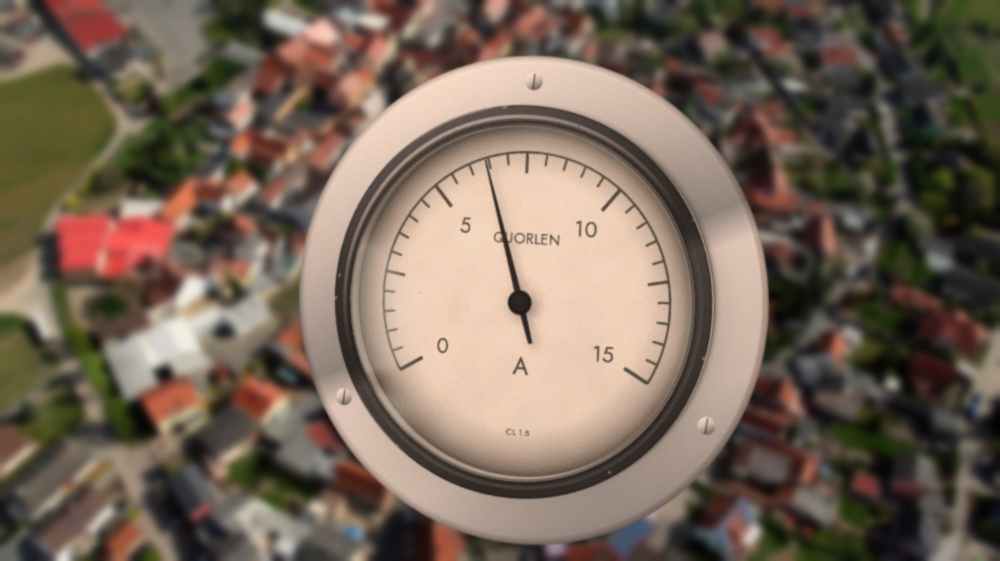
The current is 6.5 A
